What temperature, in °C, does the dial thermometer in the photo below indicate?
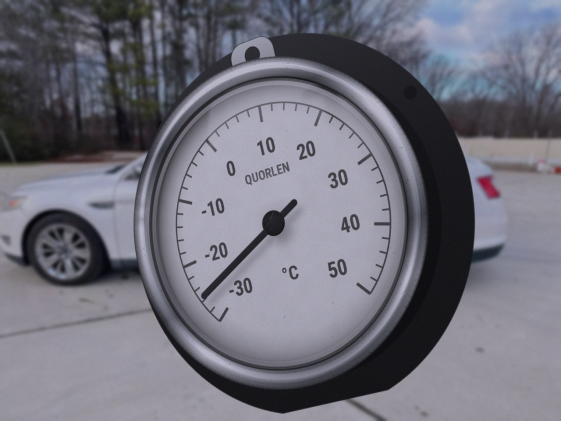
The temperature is -26 °C
